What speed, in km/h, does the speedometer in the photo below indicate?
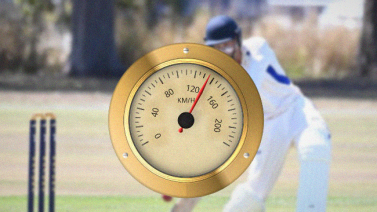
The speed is 135 km/h
